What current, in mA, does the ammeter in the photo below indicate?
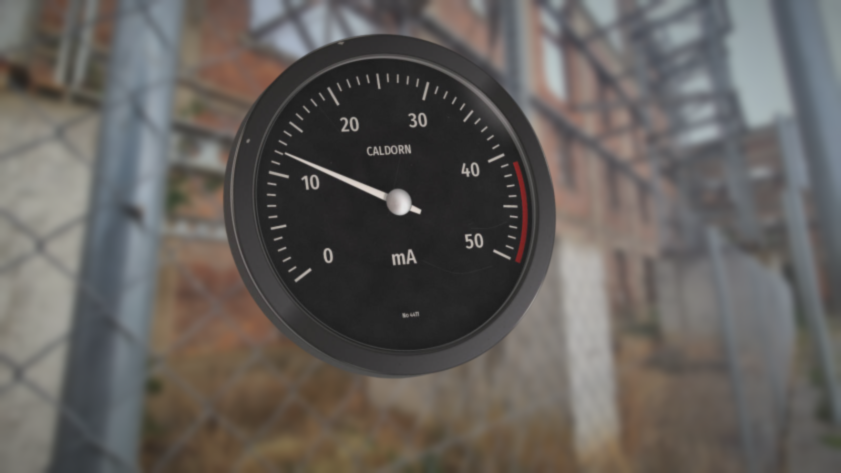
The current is 12 mA
